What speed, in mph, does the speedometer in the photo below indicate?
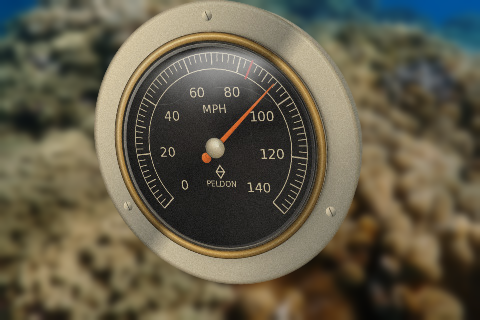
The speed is 94 mph
